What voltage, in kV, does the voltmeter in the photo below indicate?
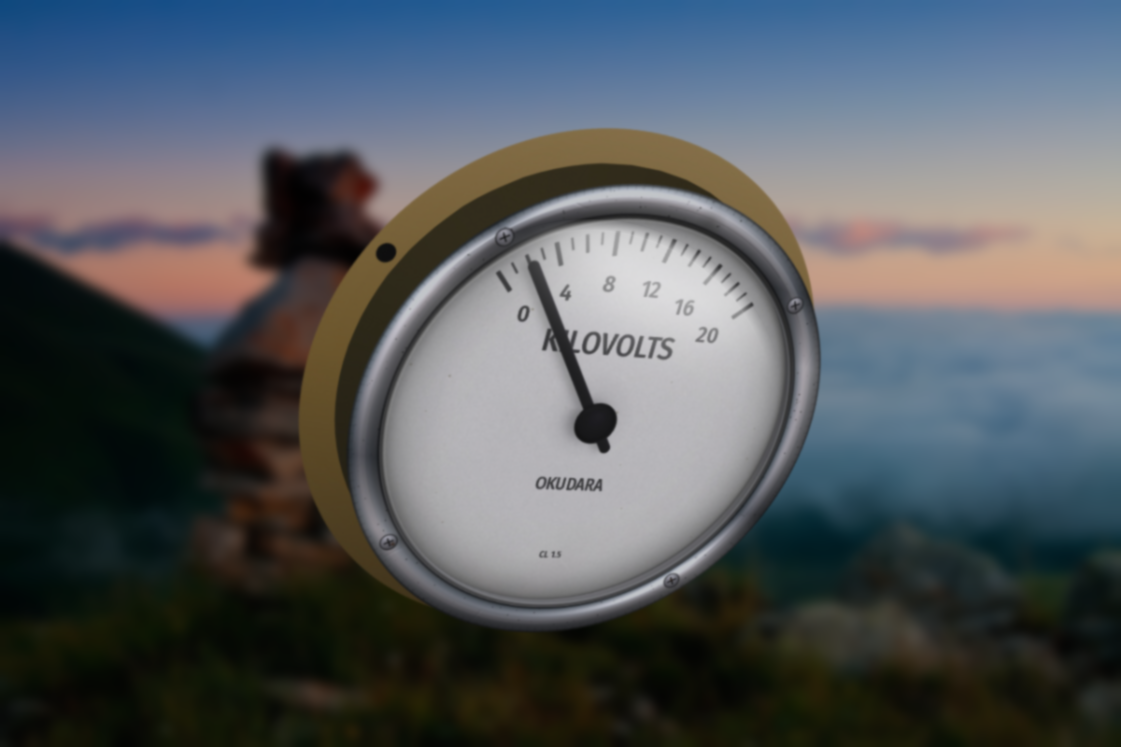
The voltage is 2 kV
